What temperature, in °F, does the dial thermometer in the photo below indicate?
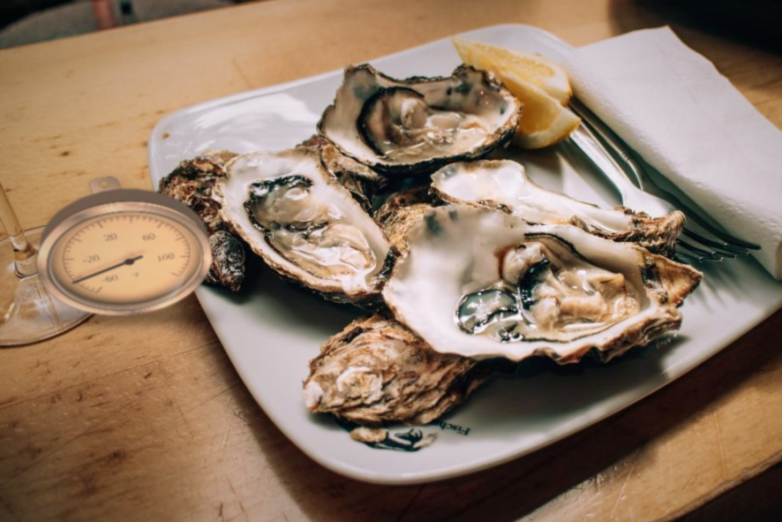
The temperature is -40 °F
